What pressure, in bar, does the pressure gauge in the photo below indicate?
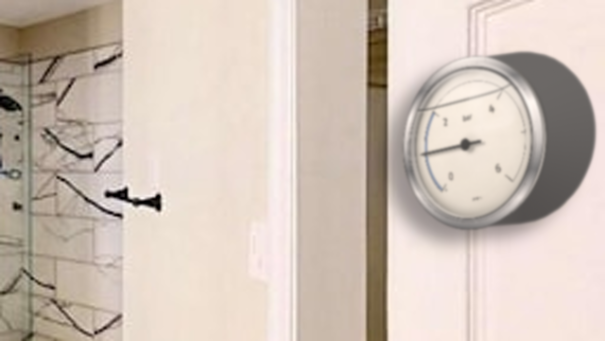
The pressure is 1 bar
